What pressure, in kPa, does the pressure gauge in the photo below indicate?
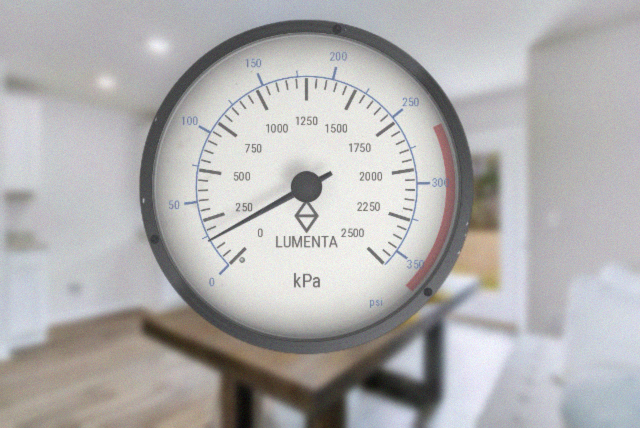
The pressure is 150 kPa
